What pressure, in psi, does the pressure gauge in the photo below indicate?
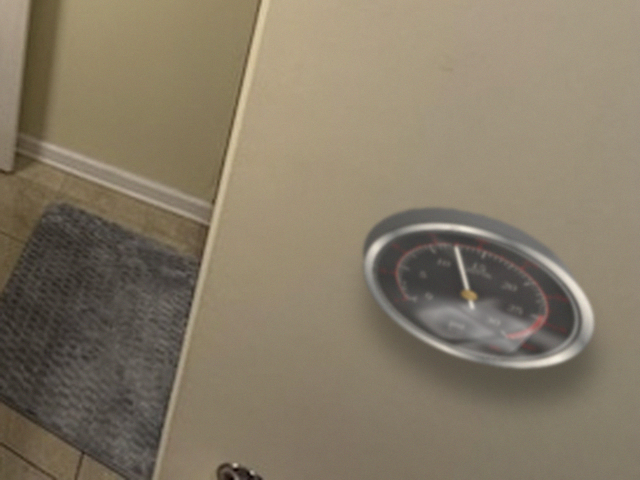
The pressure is 12.5 psi
